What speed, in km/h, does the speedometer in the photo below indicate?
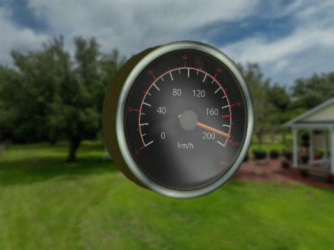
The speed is 190 km/h
